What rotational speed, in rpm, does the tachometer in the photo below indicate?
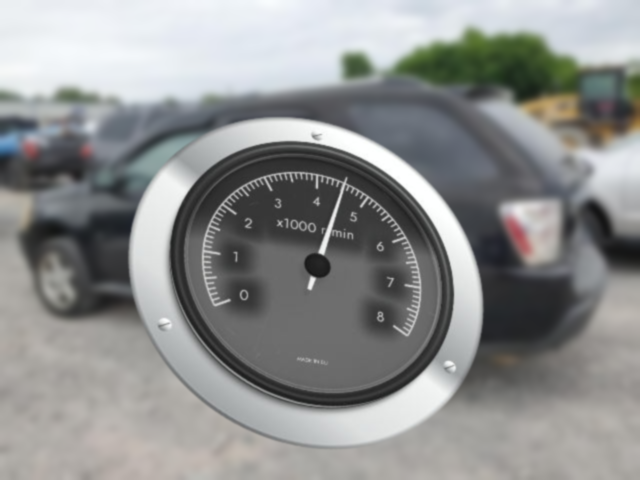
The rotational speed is 4500 rpm
